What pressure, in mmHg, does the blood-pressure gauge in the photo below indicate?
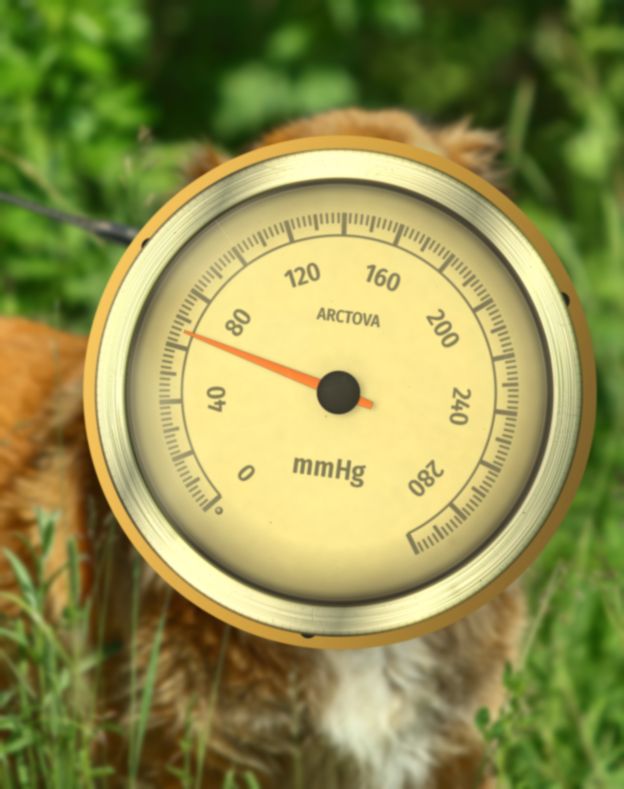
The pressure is 66 mmHg
